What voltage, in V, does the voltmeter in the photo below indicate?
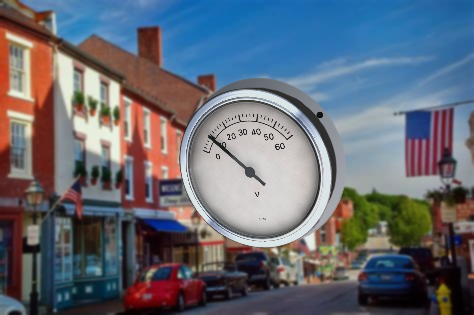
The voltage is 10 V
